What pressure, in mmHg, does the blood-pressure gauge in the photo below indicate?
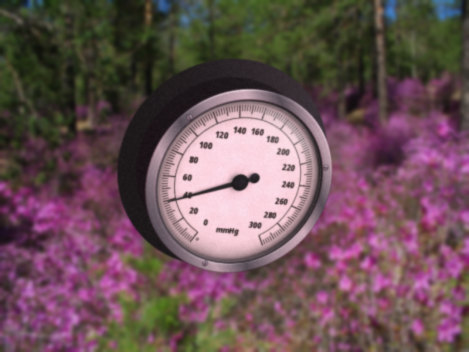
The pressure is 40 mmHg
